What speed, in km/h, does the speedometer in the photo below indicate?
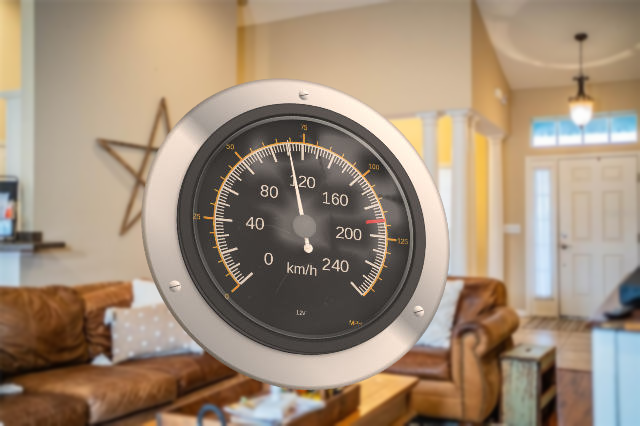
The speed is 110 km/h
